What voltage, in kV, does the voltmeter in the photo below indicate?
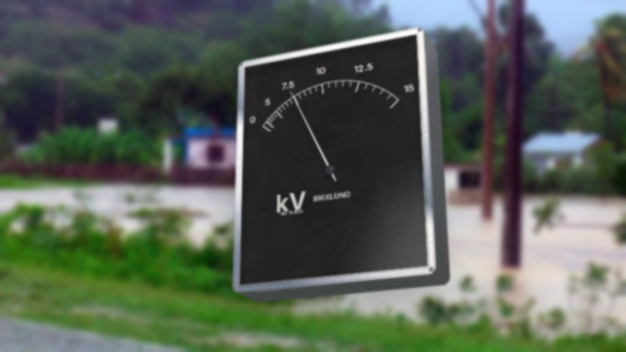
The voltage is 7.5 kV
